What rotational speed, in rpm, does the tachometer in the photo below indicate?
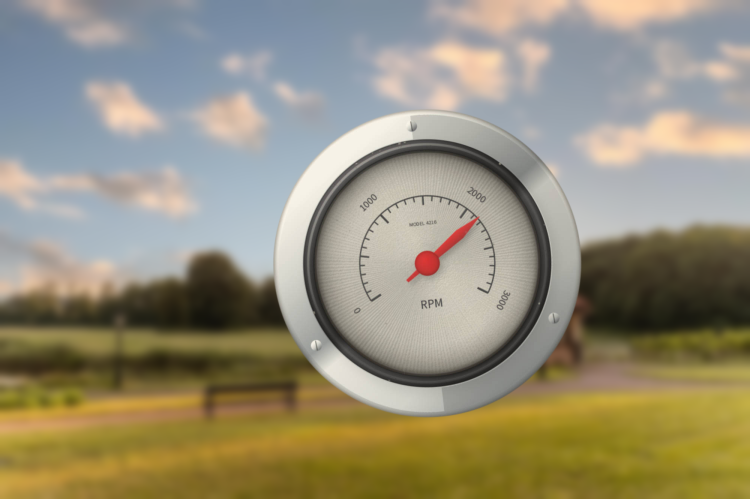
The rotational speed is 2150 rpm
